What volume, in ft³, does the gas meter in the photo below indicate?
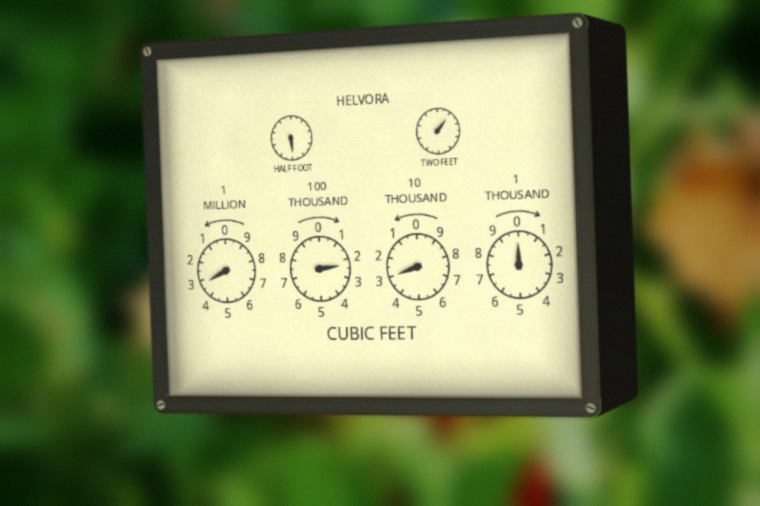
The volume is 323000 ft³
